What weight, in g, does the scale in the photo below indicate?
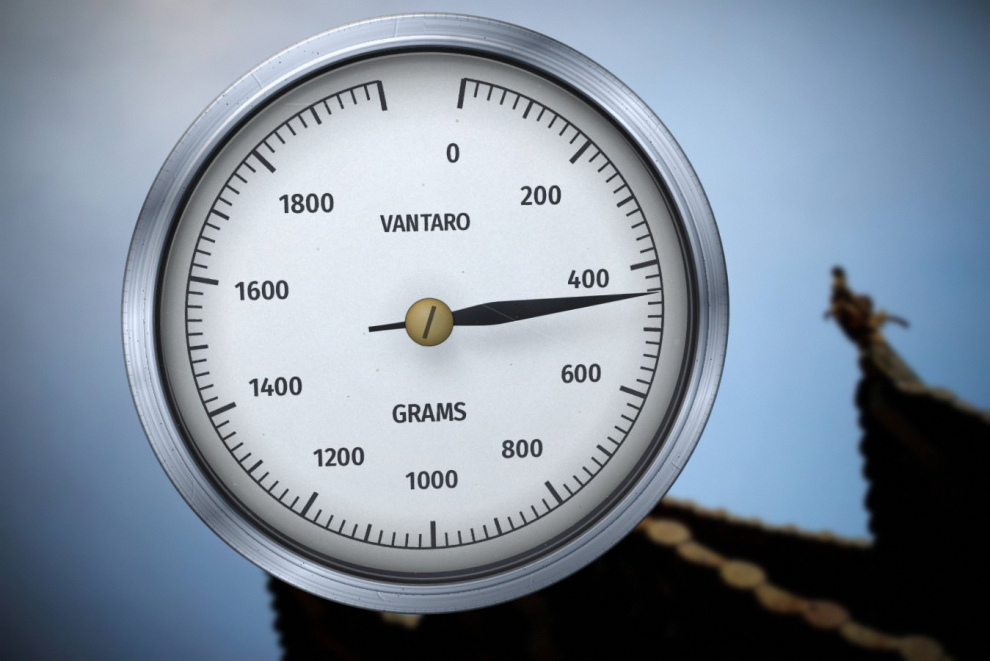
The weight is 440 g
